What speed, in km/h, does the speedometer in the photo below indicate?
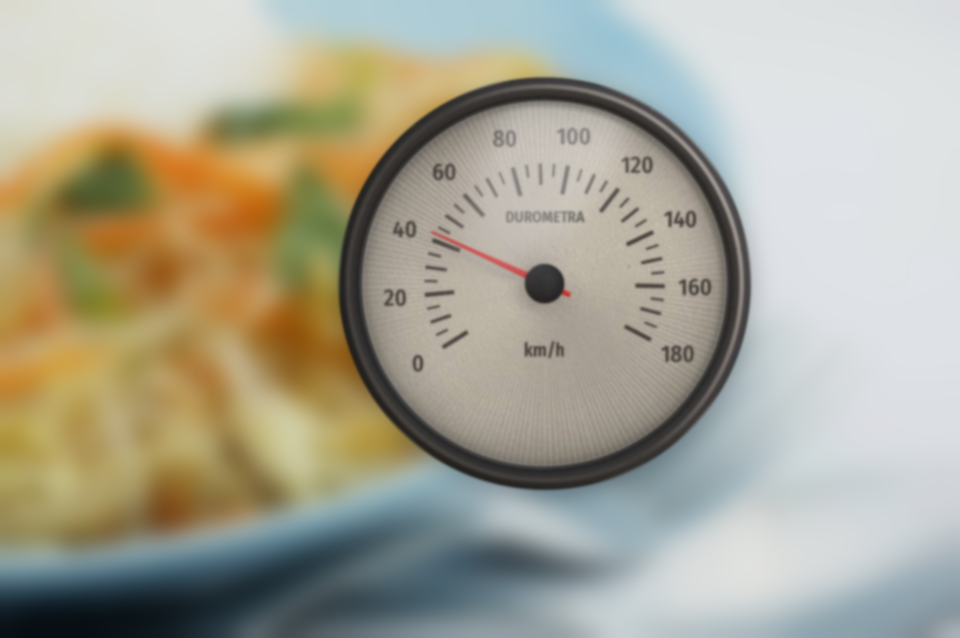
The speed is 42.5 km/h
